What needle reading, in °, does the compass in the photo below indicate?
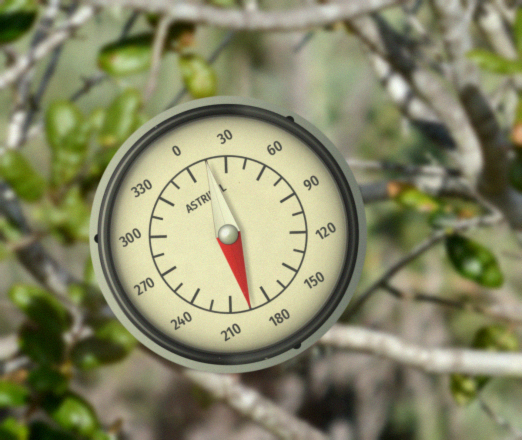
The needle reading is 195 °
